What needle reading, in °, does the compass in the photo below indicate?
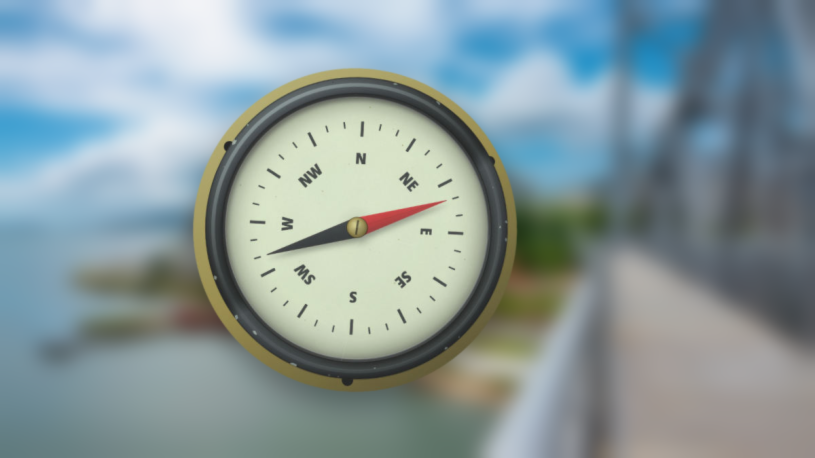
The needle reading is 70 °
